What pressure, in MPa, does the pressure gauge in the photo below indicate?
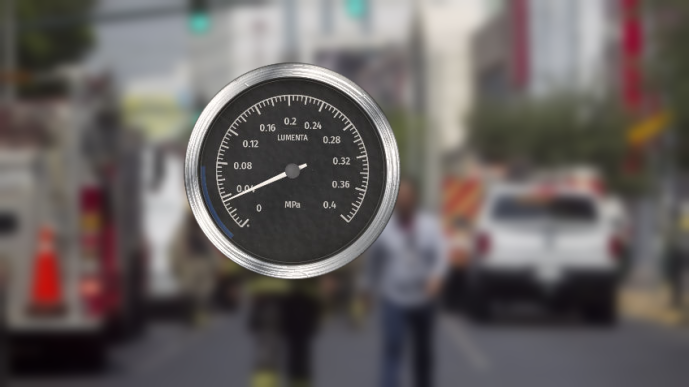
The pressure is 0.035 MPa
